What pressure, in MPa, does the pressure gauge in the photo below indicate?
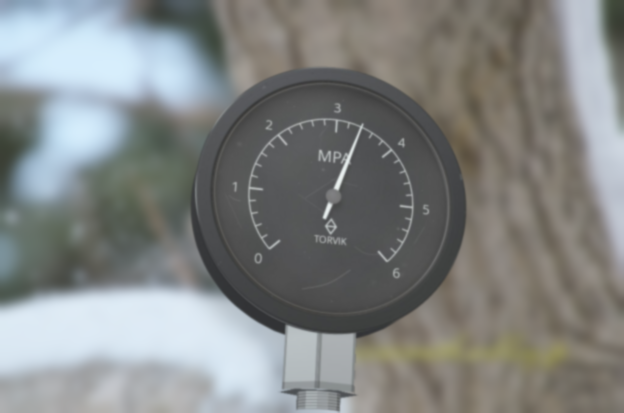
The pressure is 3.4 MPa
